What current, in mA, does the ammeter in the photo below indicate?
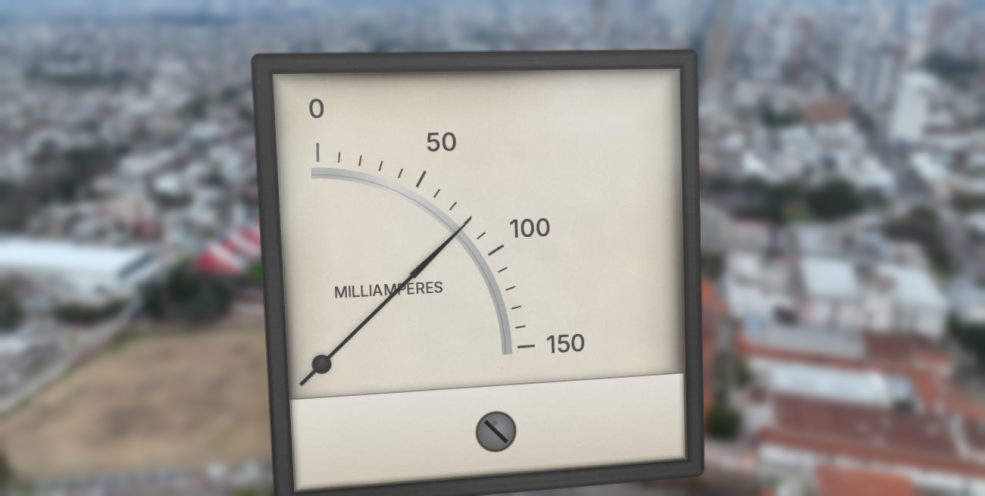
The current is 80 mA
